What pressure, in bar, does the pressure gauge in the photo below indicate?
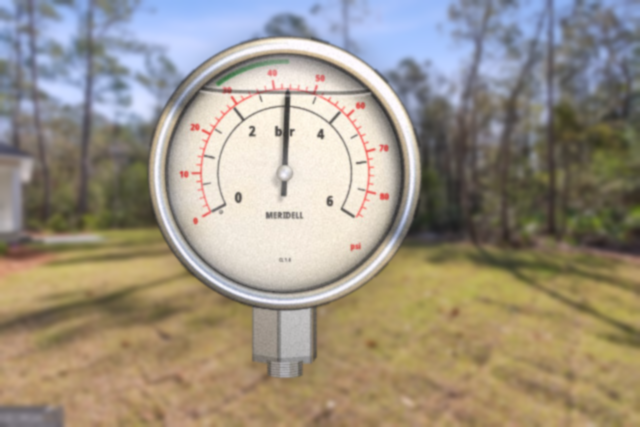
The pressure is 3 bar
